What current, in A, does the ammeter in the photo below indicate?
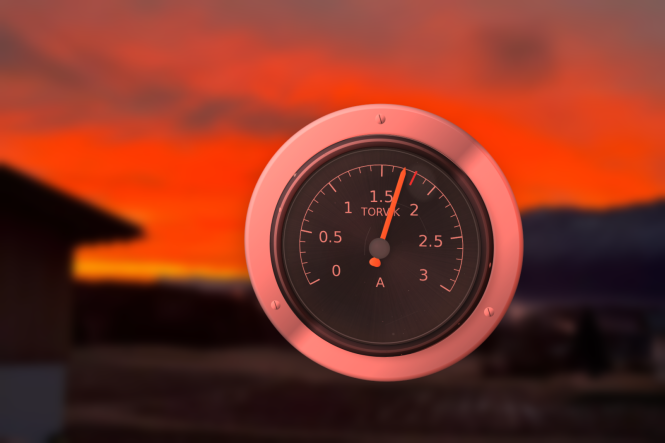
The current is 1.7 A
